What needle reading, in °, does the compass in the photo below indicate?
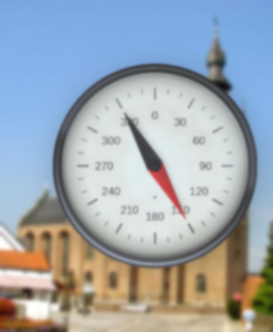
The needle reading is 150 °
